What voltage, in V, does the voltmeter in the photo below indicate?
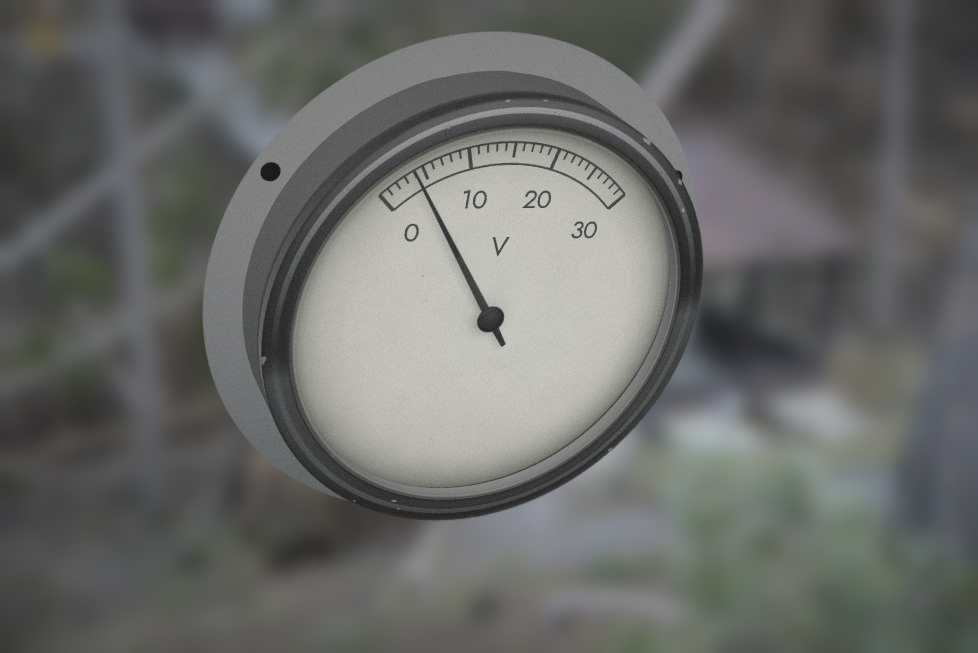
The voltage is 4 V
